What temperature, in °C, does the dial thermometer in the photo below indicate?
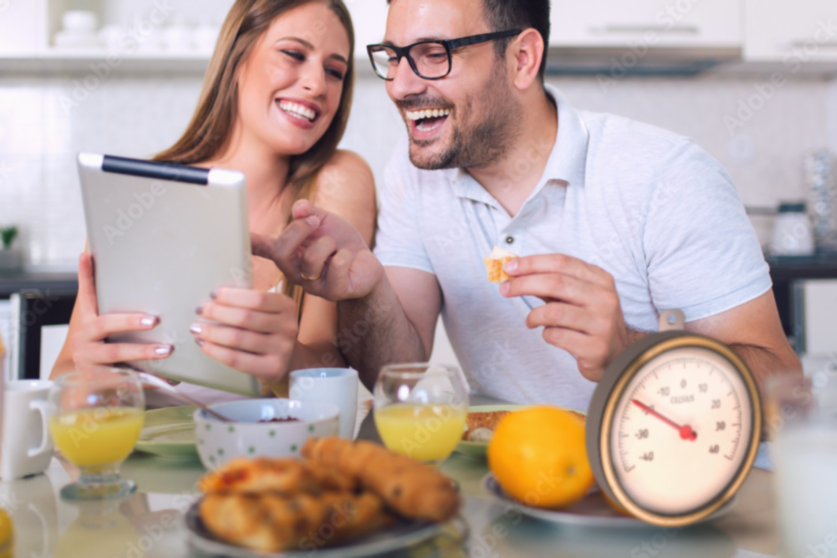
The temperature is -20 °C
